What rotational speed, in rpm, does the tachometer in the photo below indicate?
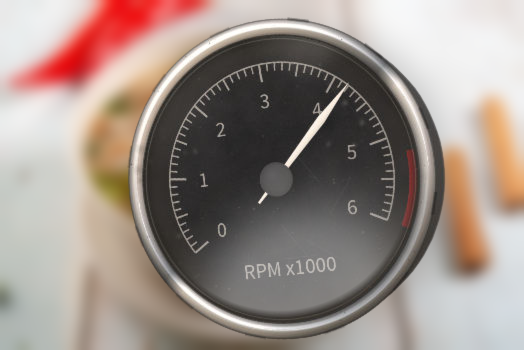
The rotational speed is 4200 rpm
